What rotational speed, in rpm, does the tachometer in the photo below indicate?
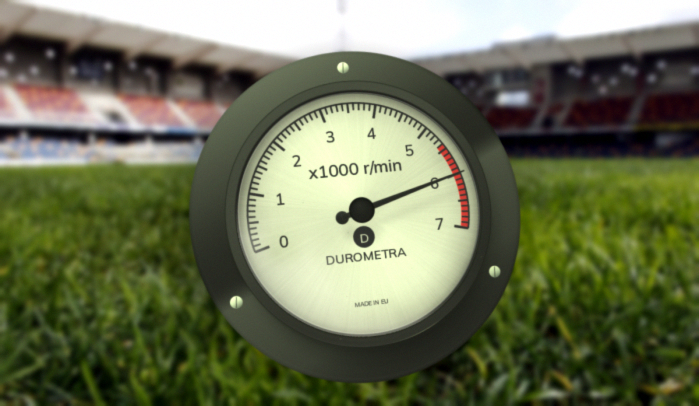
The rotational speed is 6000 rpm
